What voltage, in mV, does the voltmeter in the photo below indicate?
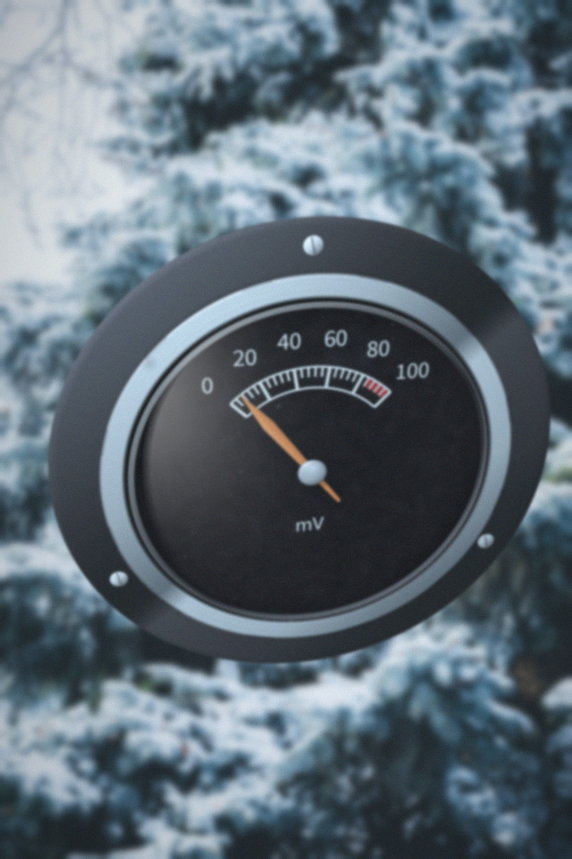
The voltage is 8 mV
